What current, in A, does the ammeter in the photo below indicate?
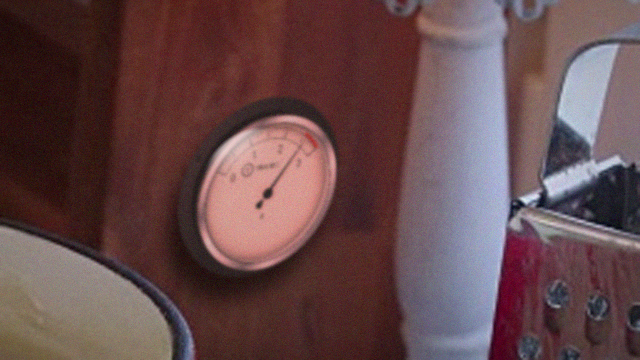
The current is 2.5 A
